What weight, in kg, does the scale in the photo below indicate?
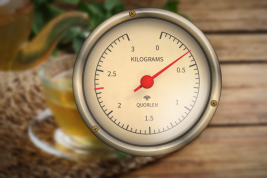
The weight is 0.35 kg
